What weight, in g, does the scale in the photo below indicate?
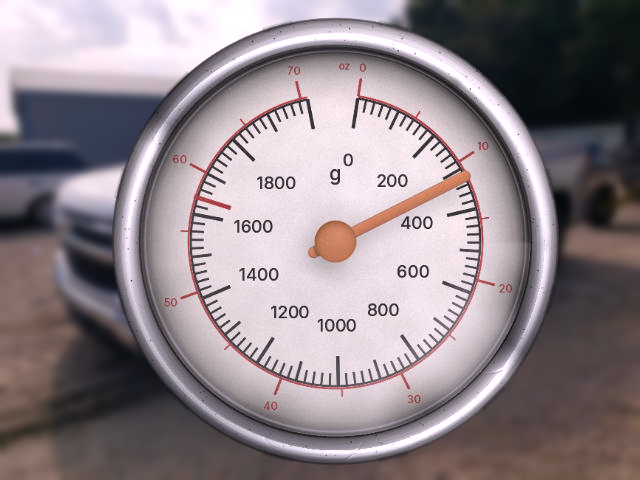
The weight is 320 g
